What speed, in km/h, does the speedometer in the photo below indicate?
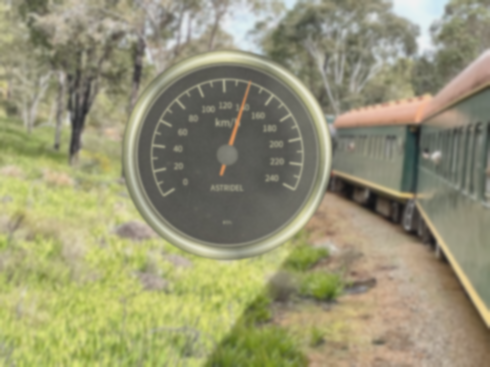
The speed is 140 km/h
